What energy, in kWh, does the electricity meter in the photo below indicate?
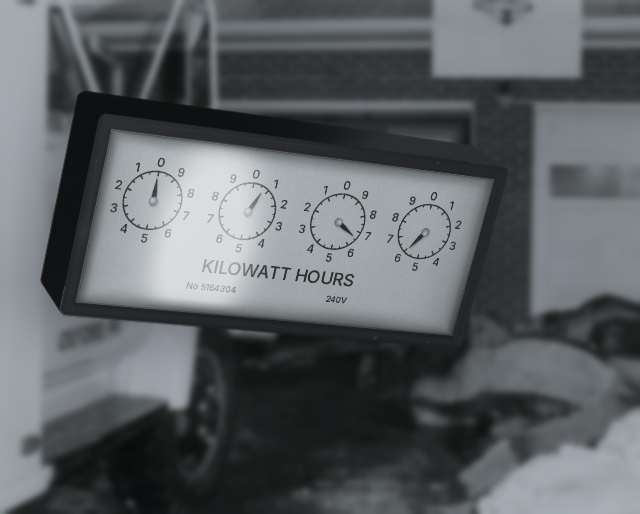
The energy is 66 kWh
